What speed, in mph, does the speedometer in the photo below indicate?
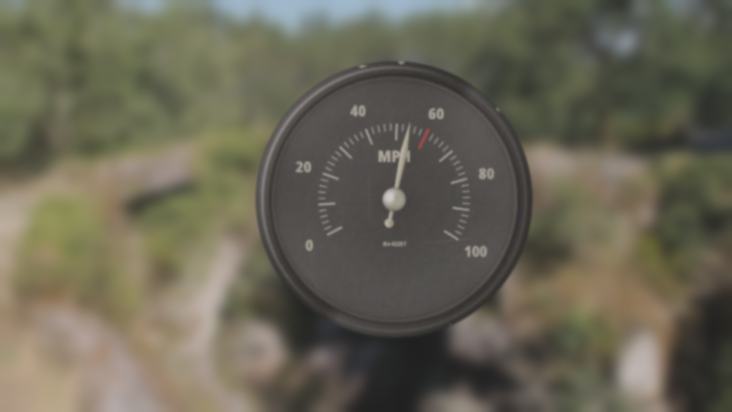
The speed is 54 mph
